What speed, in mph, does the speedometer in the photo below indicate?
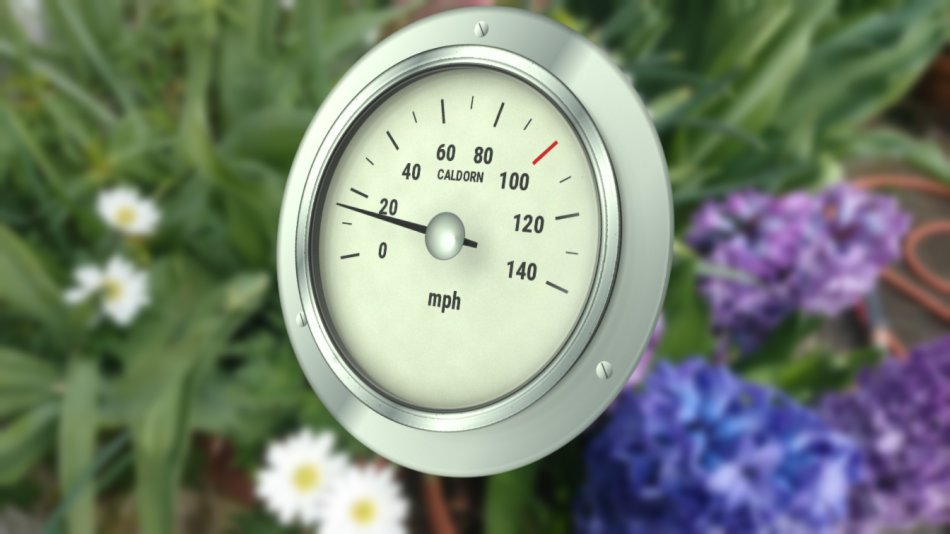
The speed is 15 mph
